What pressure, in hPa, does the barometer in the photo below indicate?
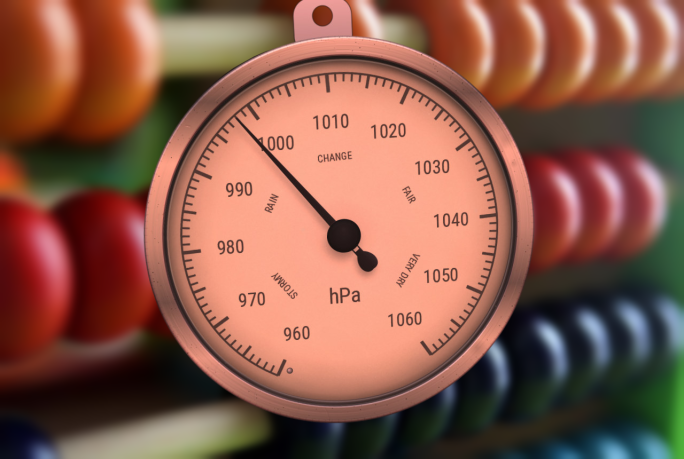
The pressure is 998 hPa
